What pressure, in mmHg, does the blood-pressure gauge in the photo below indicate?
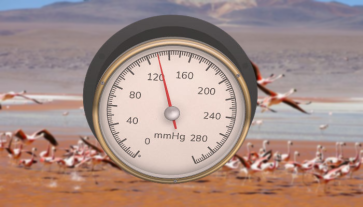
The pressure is 130 mmHg
